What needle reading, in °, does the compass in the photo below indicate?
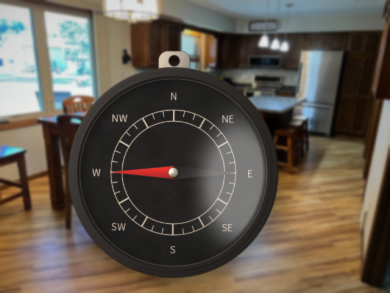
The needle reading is 270 °
